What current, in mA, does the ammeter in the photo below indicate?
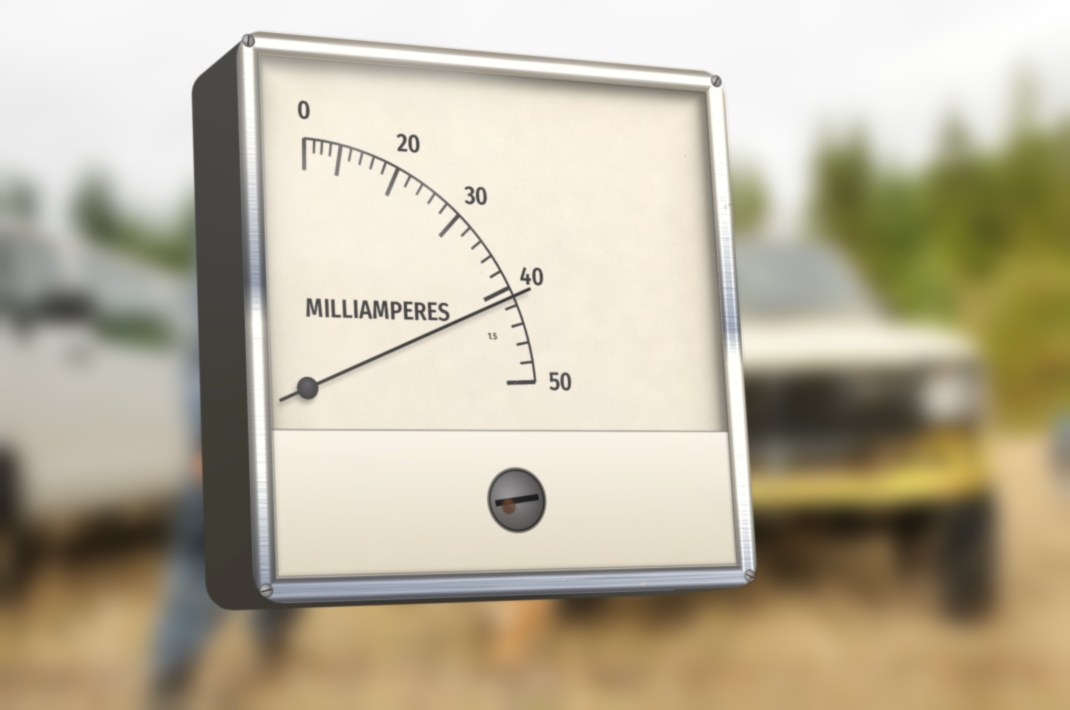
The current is 41 mA
